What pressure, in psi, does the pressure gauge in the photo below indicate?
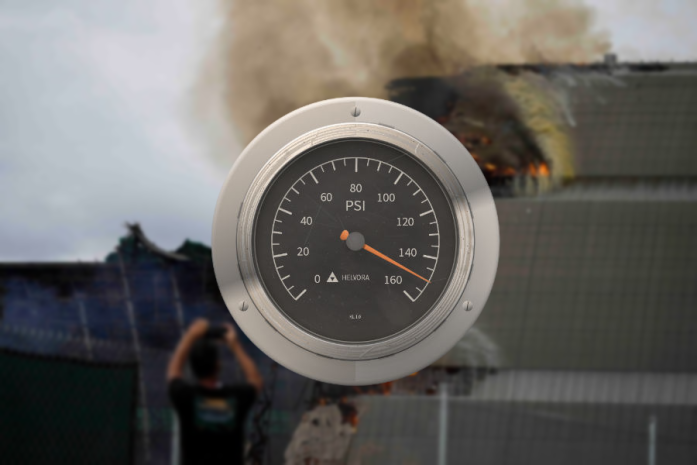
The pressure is 150 psi
